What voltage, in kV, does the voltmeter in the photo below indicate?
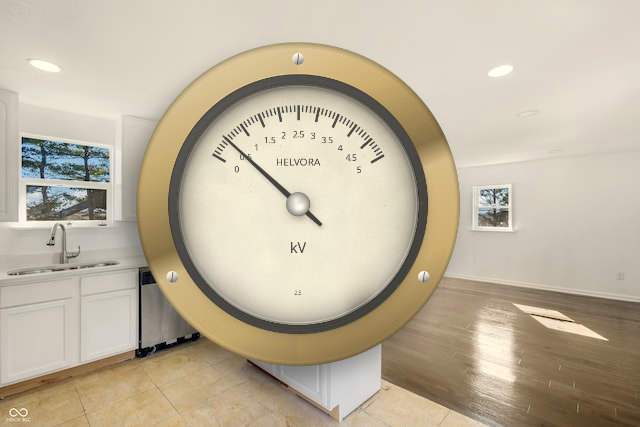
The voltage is 0.5 kV
